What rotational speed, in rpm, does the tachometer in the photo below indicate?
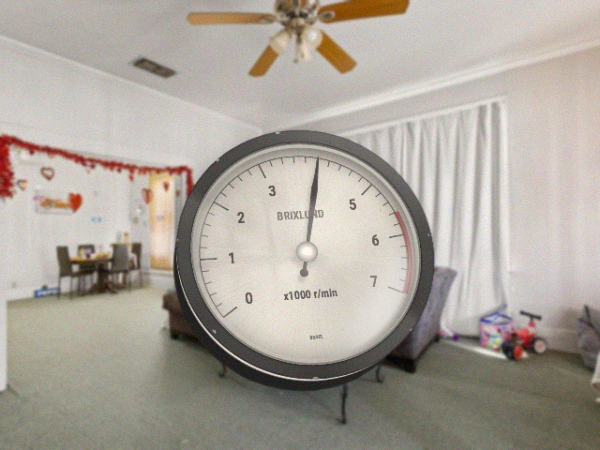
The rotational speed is 4000 rpm
